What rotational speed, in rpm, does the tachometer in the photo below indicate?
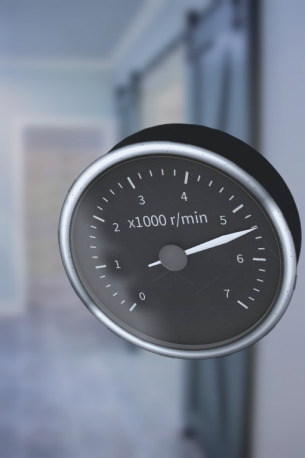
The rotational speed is 5400 rpm
